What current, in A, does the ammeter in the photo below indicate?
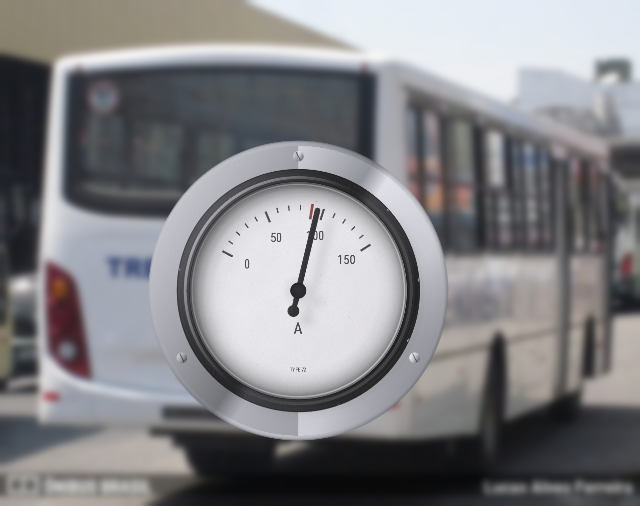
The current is 95 A
